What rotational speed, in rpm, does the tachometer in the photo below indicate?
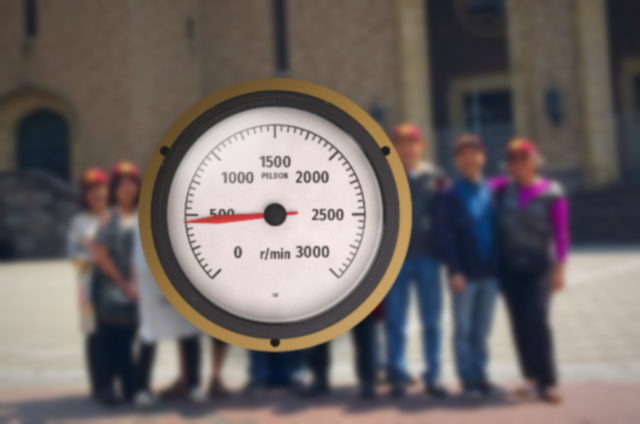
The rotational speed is 450 rpm
